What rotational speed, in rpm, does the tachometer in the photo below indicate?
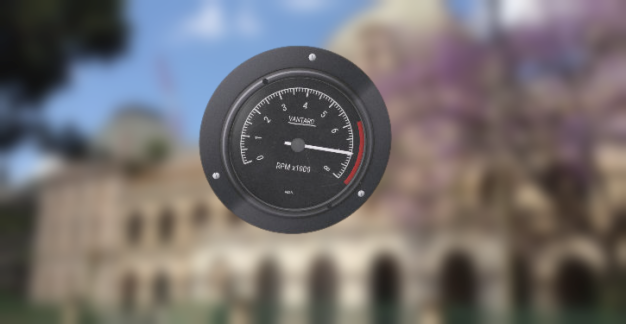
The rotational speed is 7000 rpm
